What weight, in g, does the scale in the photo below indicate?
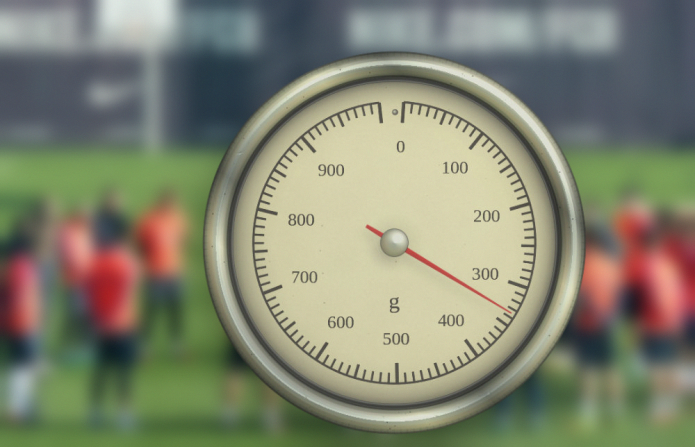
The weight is 335 g
